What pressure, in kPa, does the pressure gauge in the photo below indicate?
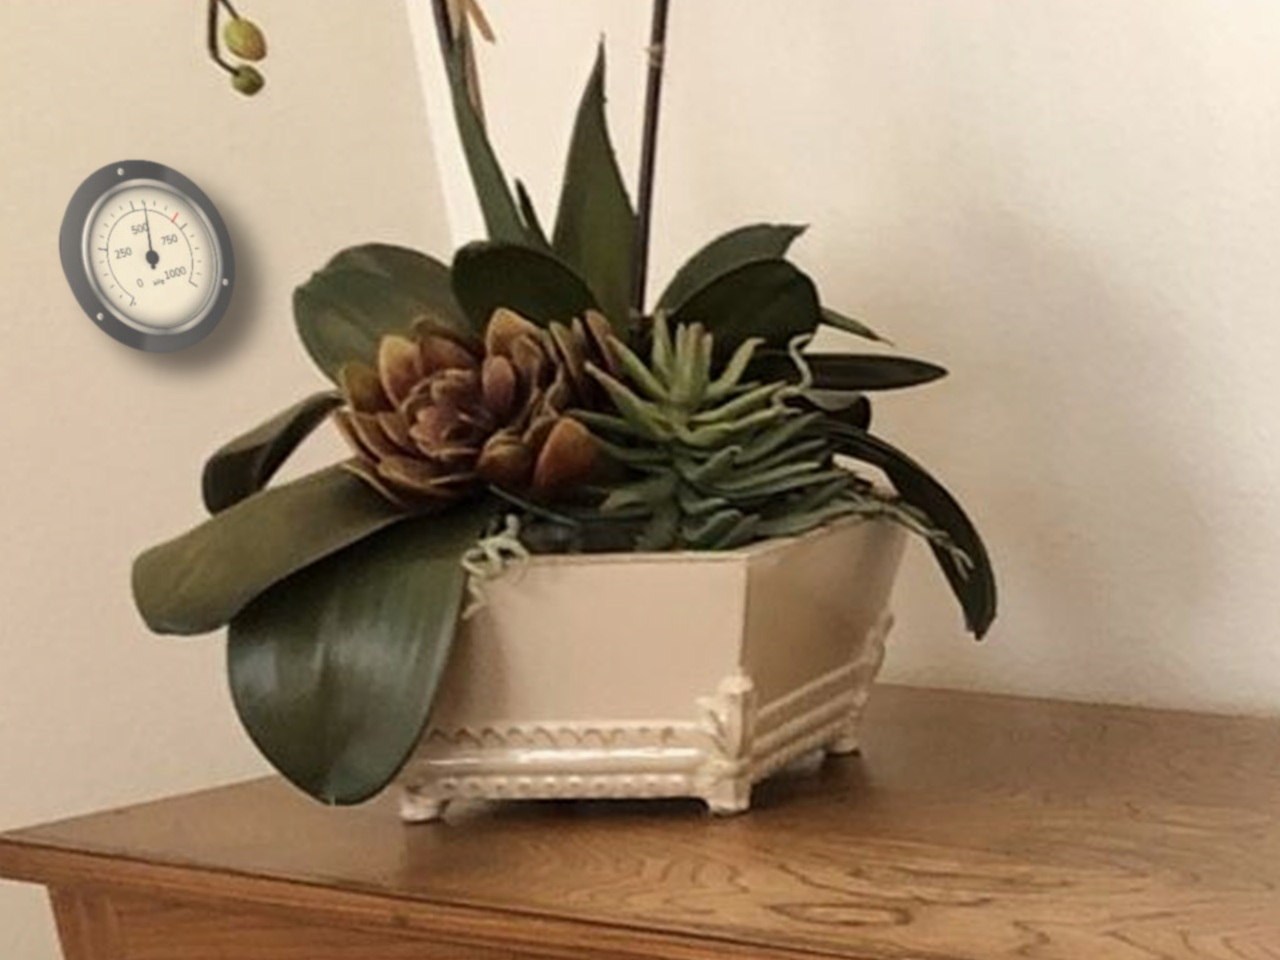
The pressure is 550 kPa
